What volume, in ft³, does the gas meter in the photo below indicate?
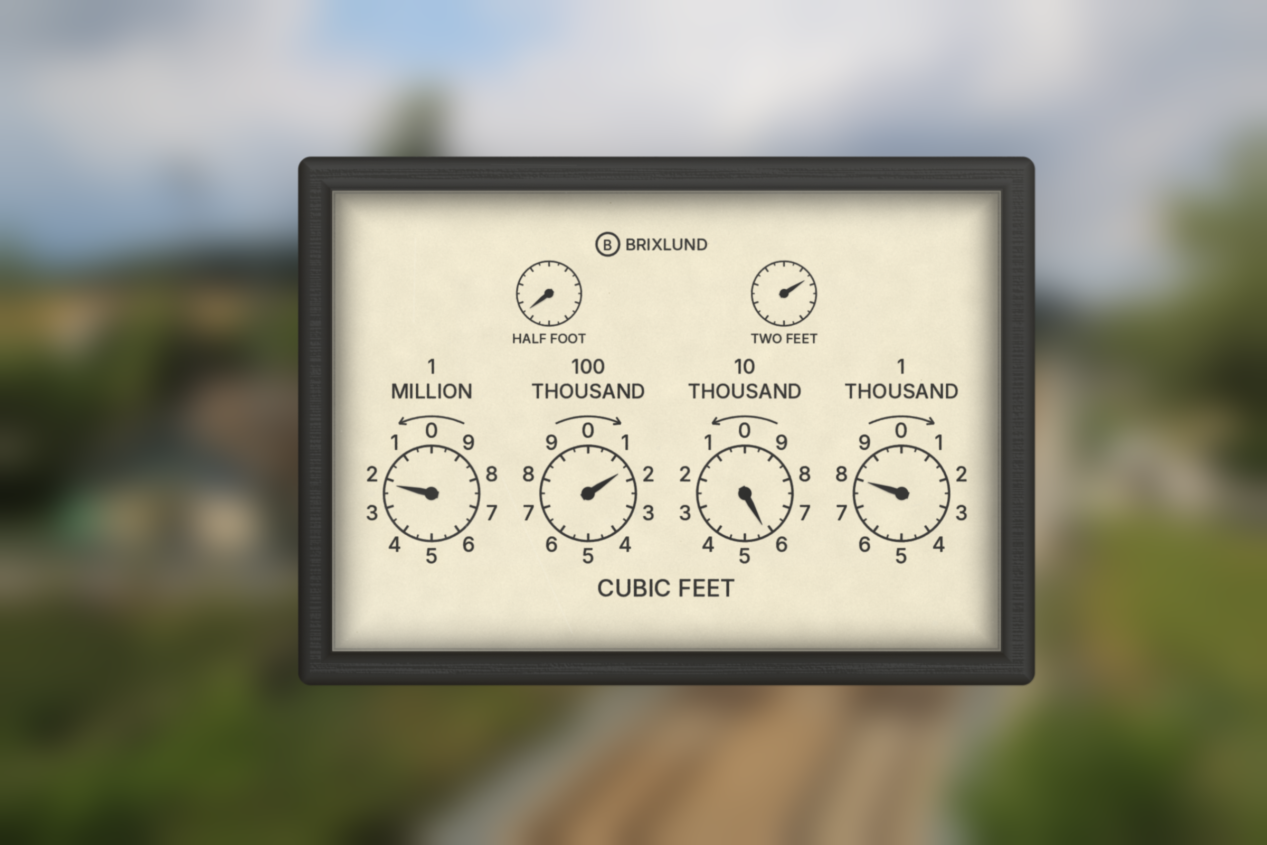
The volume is 215800 ft³
